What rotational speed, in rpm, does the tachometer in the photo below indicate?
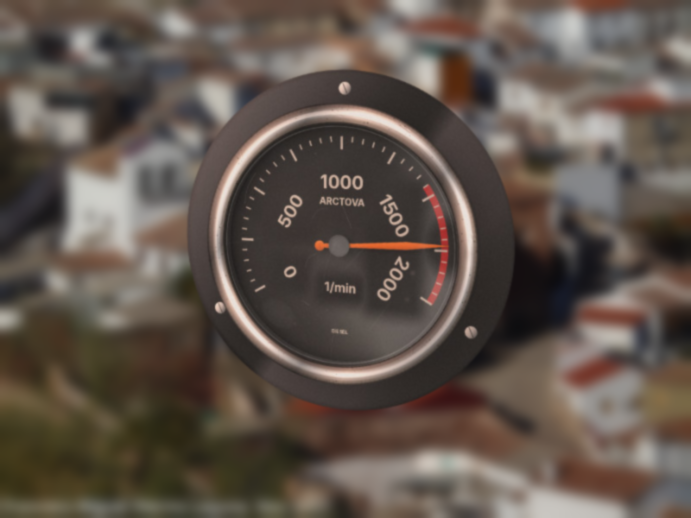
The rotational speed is 1725 rpm
